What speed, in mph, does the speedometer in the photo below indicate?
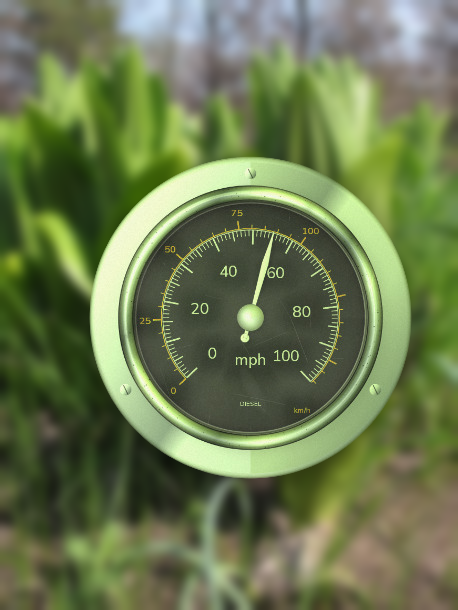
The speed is 55 mph
